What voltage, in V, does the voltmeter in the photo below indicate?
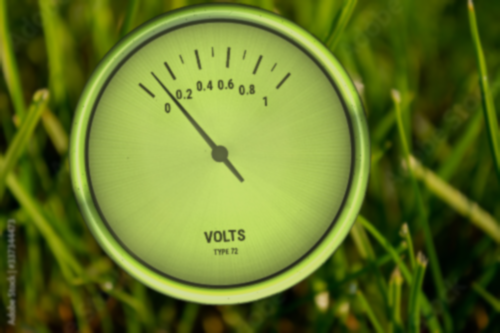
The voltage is 0.1 V
